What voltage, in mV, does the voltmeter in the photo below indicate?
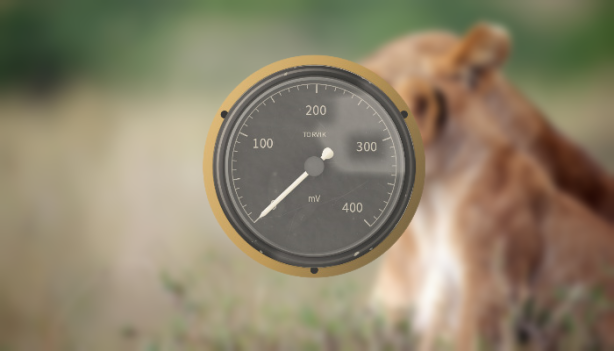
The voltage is 0 mV
